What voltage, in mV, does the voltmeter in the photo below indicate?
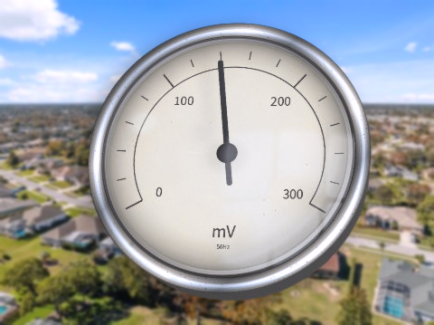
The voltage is 140 mV
